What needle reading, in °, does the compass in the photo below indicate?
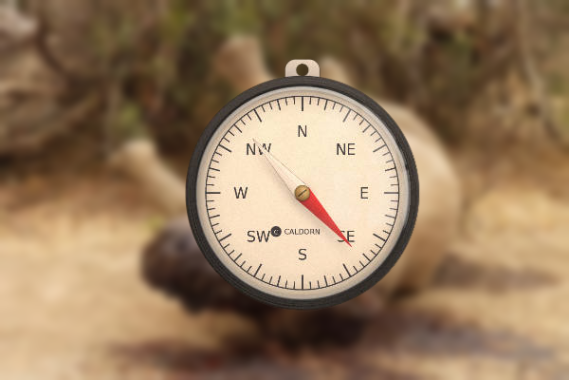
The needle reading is 137.5 °
